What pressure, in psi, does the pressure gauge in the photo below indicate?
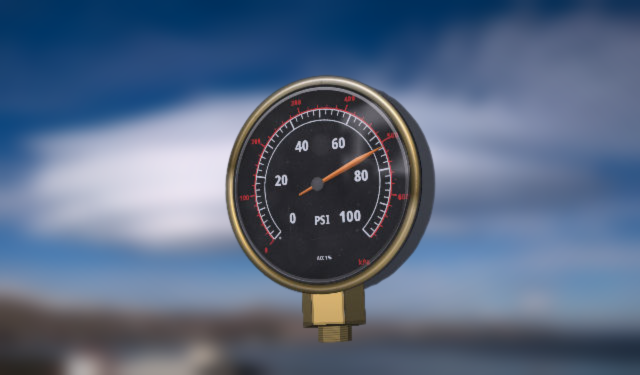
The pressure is 74 psi
